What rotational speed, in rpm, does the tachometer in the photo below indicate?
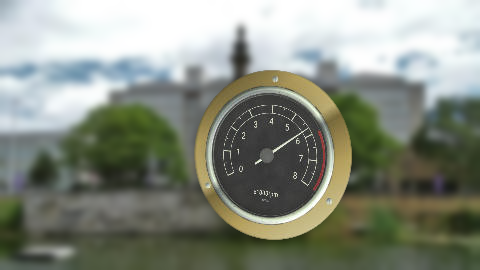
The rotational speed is 5750 rpm
